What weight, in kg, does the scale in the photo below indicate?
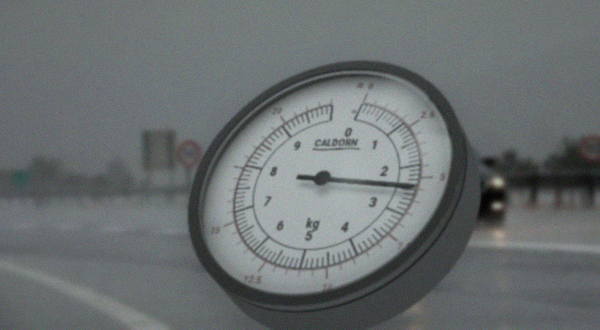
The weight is 2.5 kg
